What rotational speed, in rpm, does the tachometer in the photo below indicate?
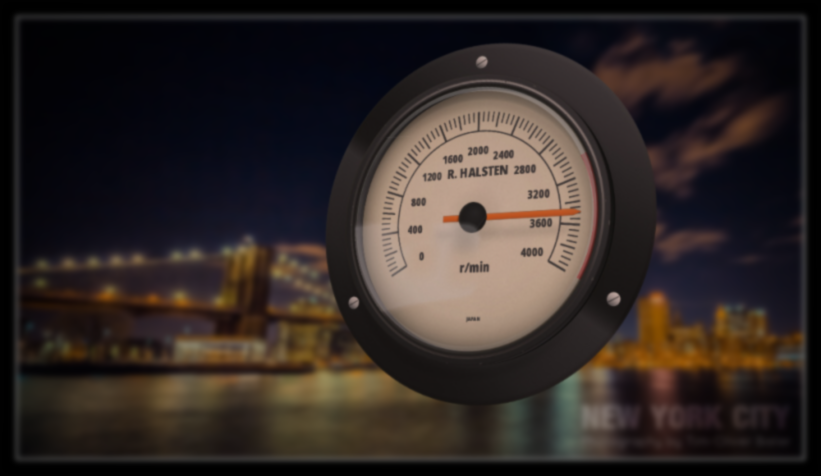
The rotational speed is 3500 rpm
